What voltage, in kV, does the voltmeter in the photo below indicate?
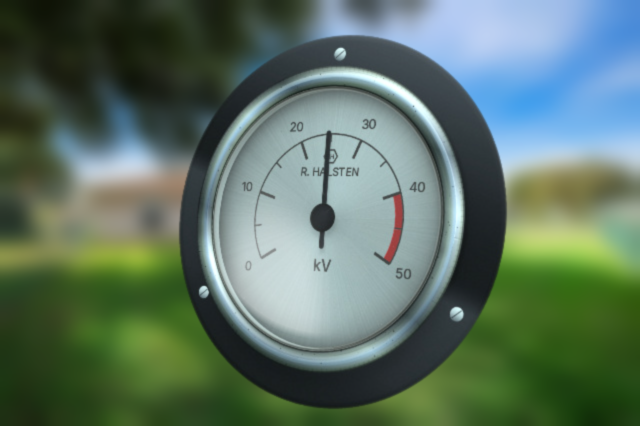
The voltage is 25 kV
